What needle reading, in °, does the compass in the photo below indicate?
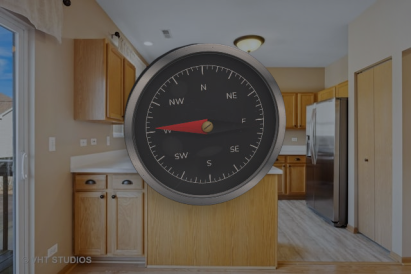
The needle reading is 275 °
